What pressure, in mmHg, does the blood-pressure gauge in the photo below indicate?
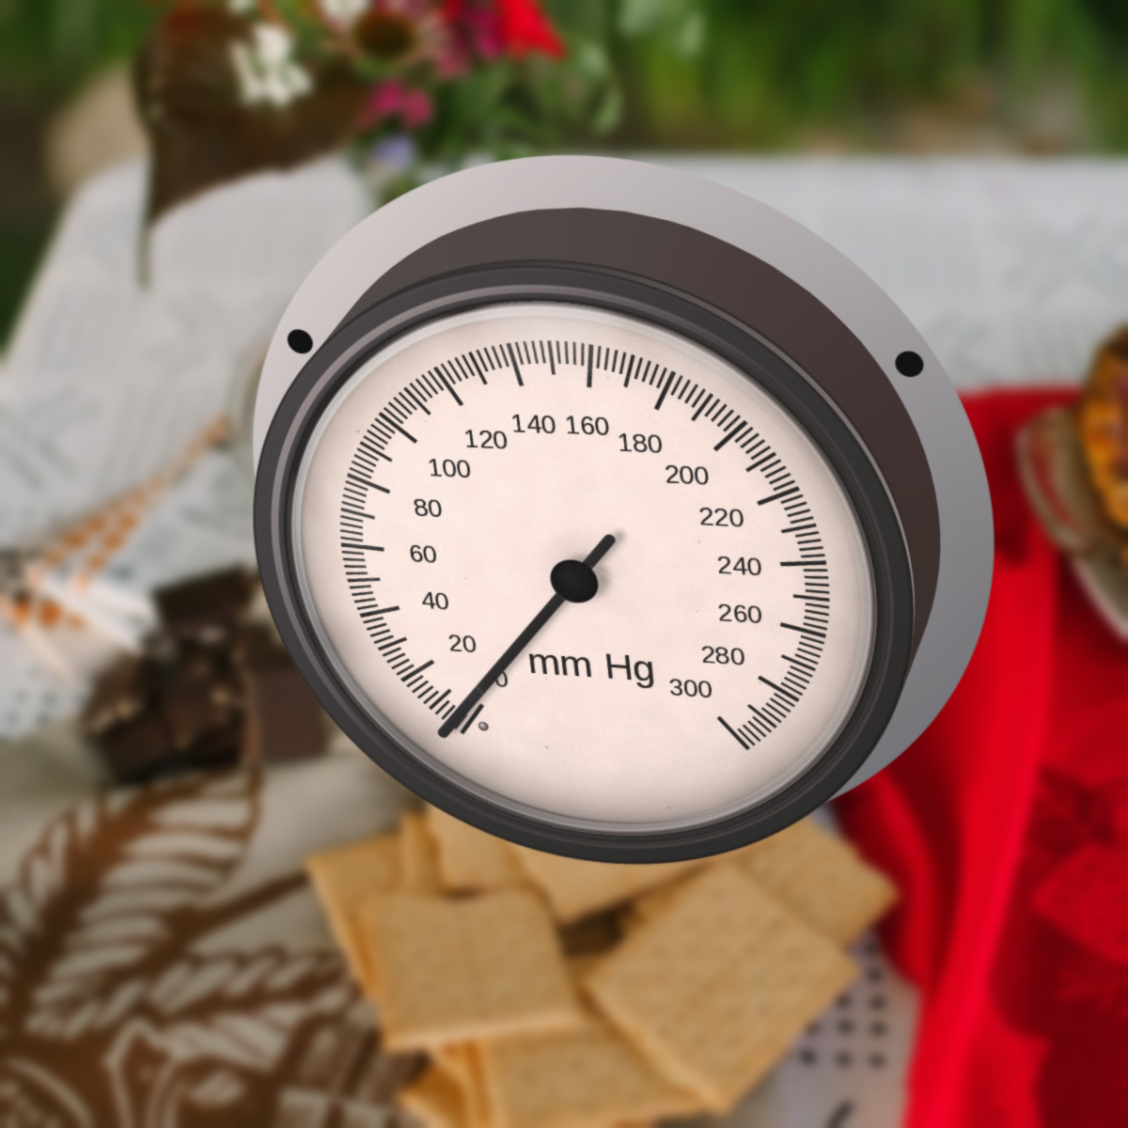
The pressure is 4 mmHg
